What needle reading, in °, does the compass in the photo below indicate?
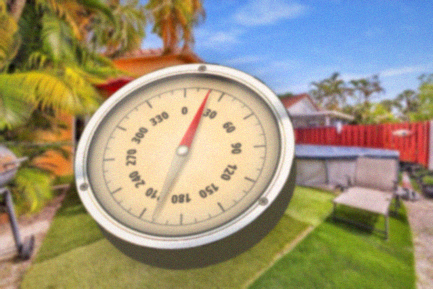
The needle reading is 20 °
